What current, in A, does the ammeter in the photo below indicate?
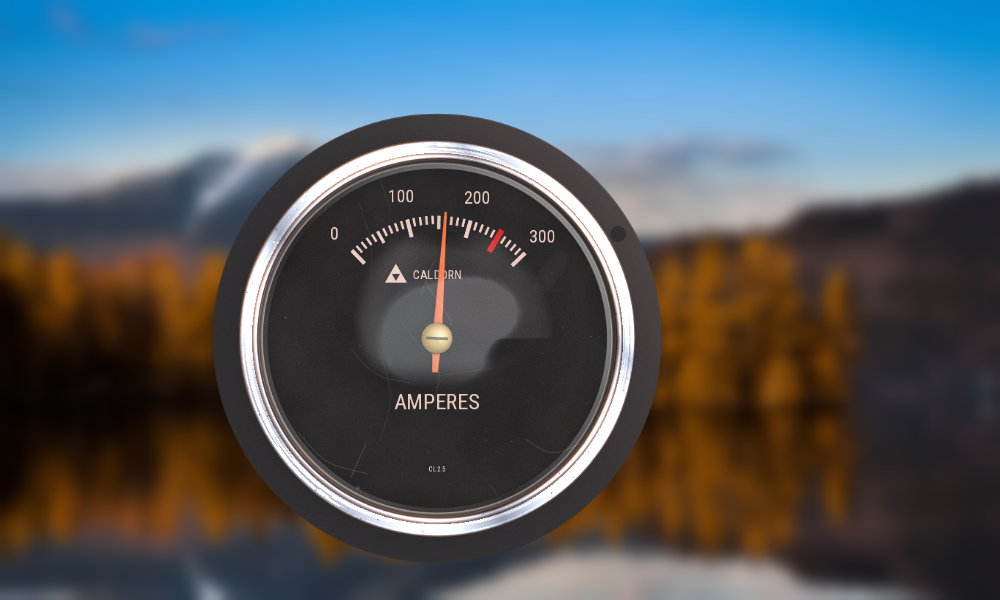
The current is 160 A
